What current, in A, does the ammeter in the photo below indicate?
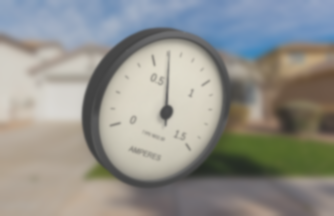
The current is 0.6 A
